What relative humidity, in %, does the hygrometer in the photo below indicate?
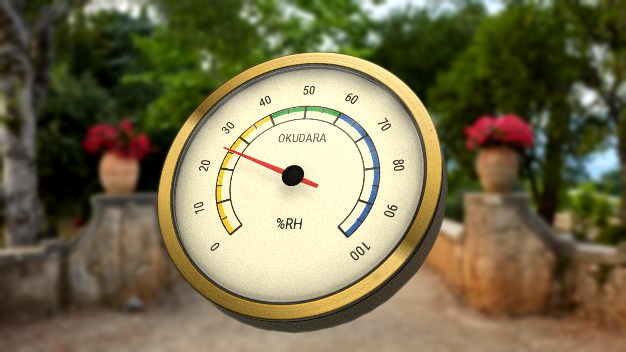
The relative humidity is 25 %
